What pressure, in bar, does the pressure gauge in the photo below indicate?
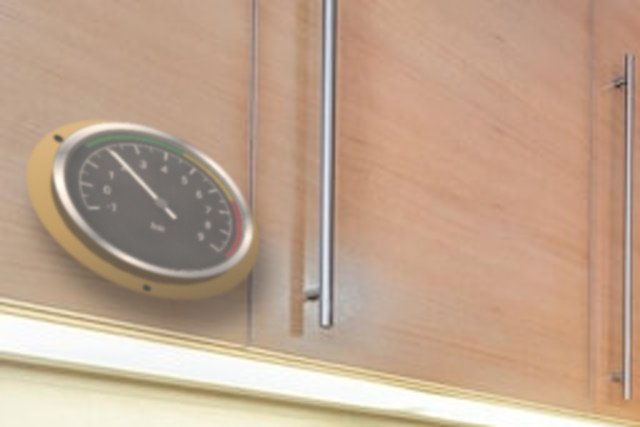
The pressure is 2 bar
